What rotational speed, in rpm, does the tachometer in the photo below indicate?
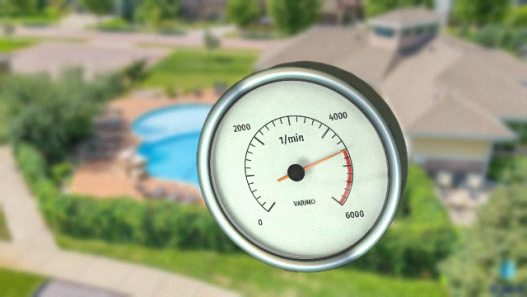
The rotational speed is 4600 rpm
